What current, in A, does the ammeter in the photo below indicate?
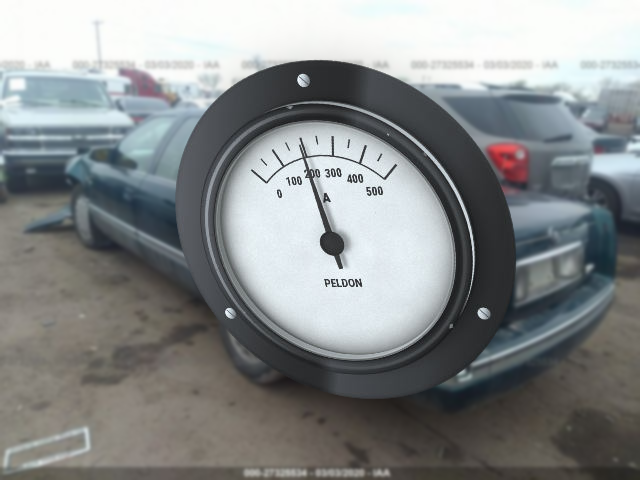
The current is 200 A
